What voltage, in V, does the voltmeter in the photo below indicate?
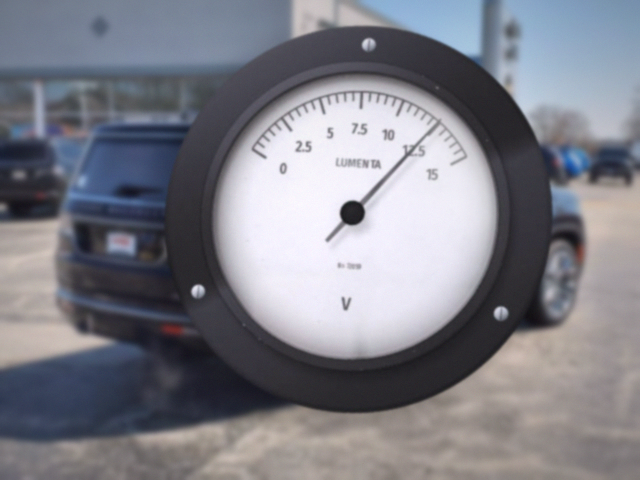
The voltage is 12.5 V
